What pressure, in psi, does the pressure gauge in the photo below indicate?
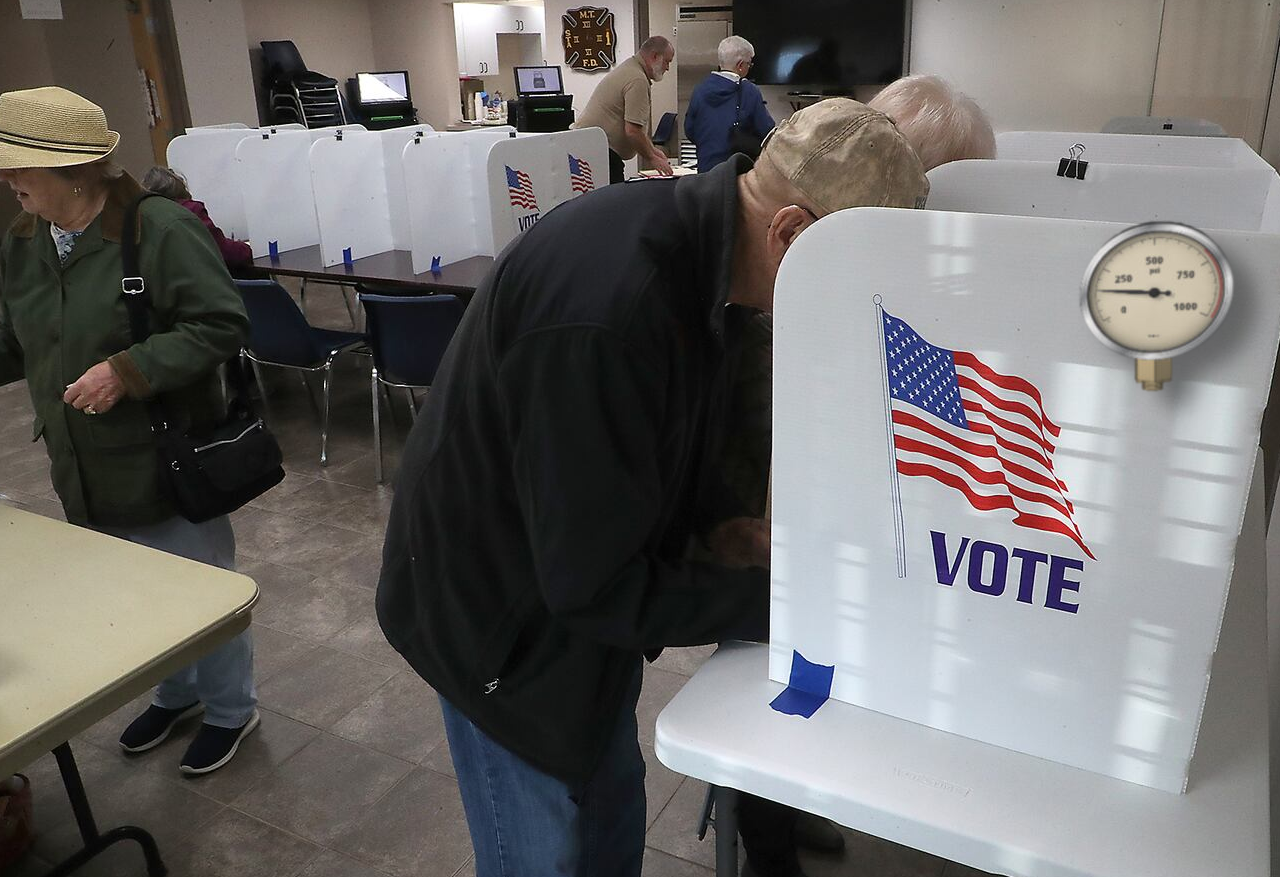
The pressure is 150 psi
